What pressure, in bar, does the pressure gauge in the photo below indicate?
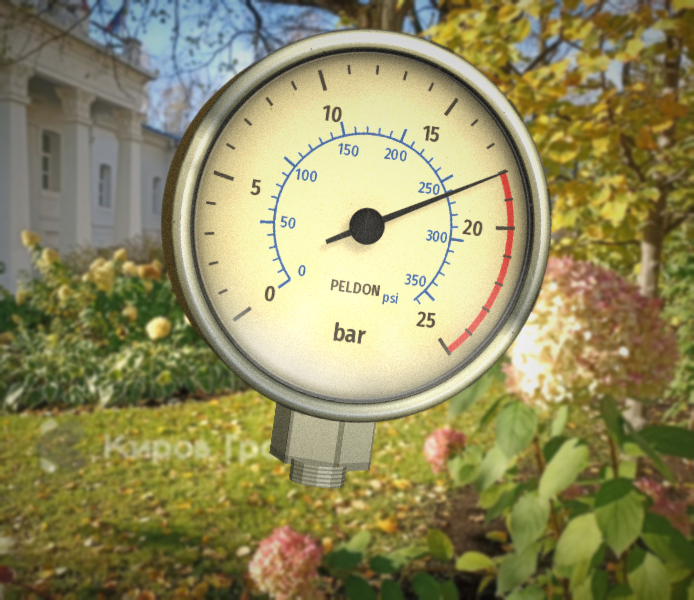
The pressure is 18 bar
